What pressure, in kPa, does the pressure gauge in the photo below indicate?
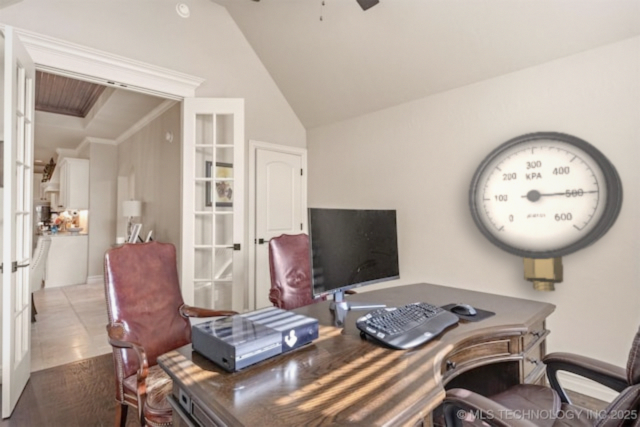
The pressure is 500 kPa
